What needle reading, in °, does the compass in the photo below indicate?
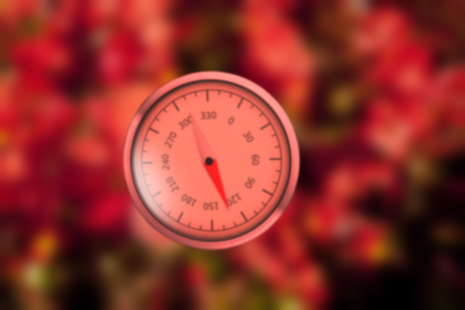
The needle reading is 130 °
